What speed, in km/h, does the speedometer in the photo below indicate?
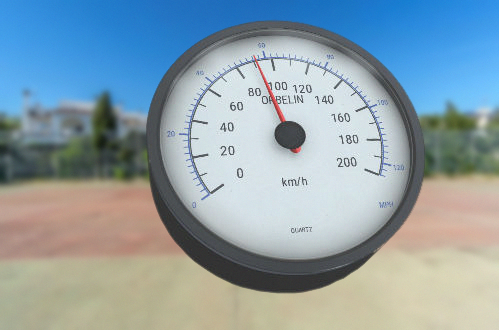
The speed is 90 km/h
